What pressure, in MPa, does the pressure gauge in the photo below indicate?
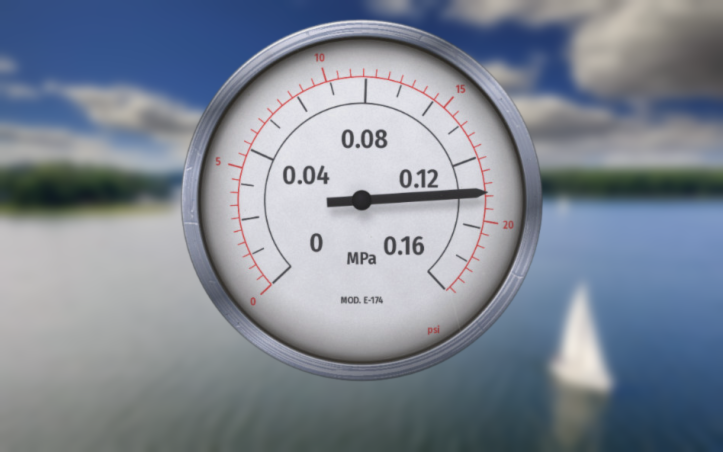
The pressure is 0.13 MPa
